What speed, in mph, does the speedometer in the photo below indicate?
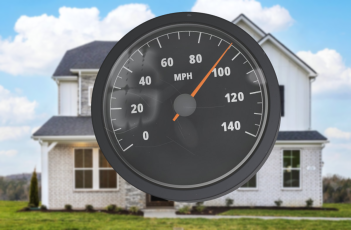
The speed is 95 mph
